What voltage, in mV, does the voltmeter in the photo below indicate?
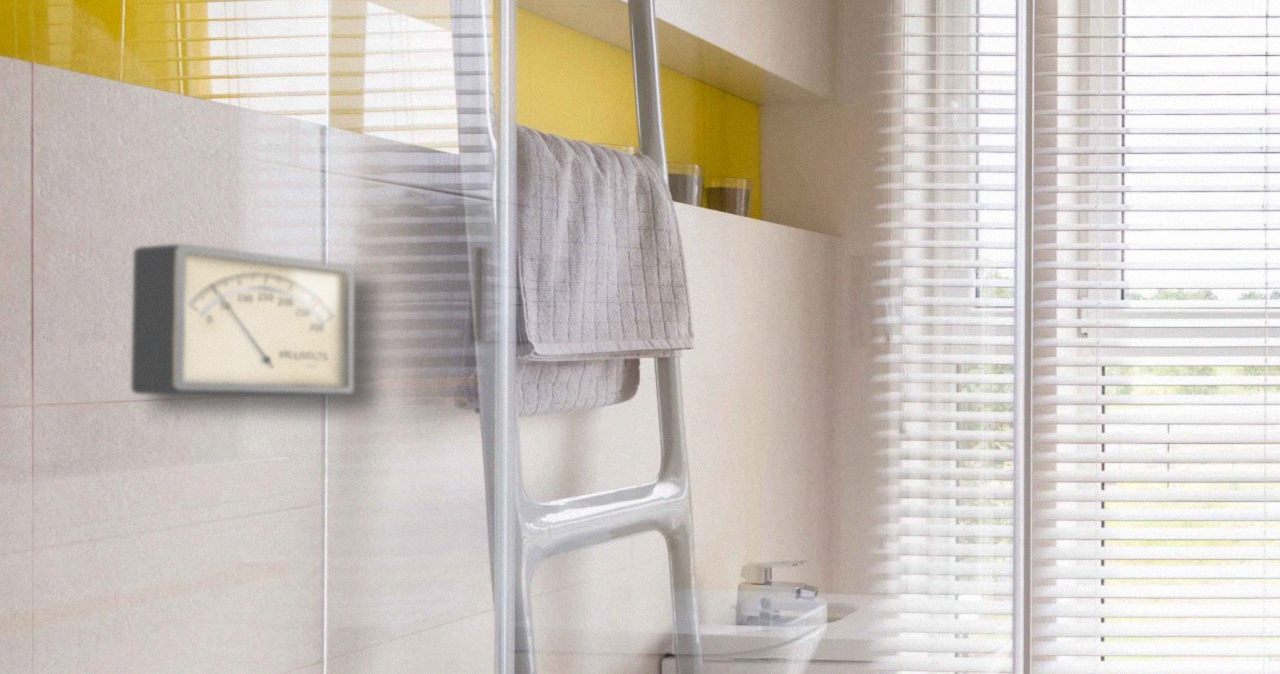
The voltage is 50 mV
